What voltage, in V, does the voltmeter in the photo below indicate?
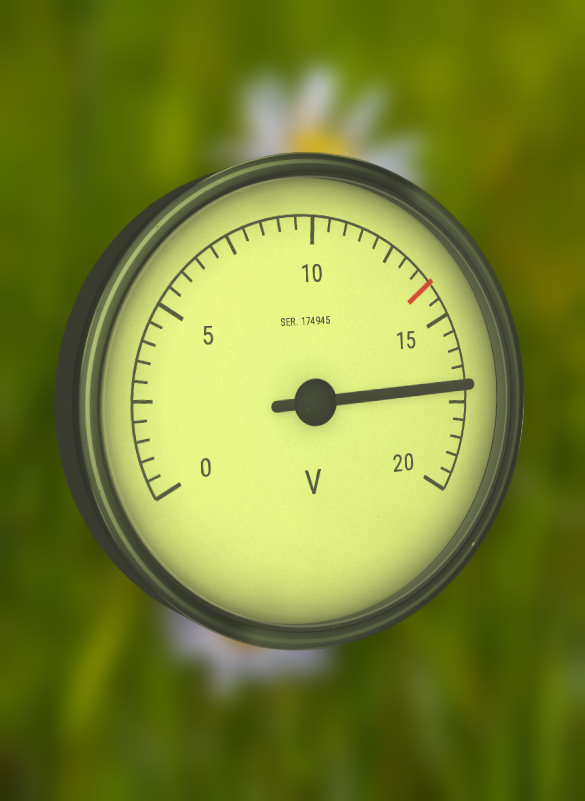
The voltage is 17 V
